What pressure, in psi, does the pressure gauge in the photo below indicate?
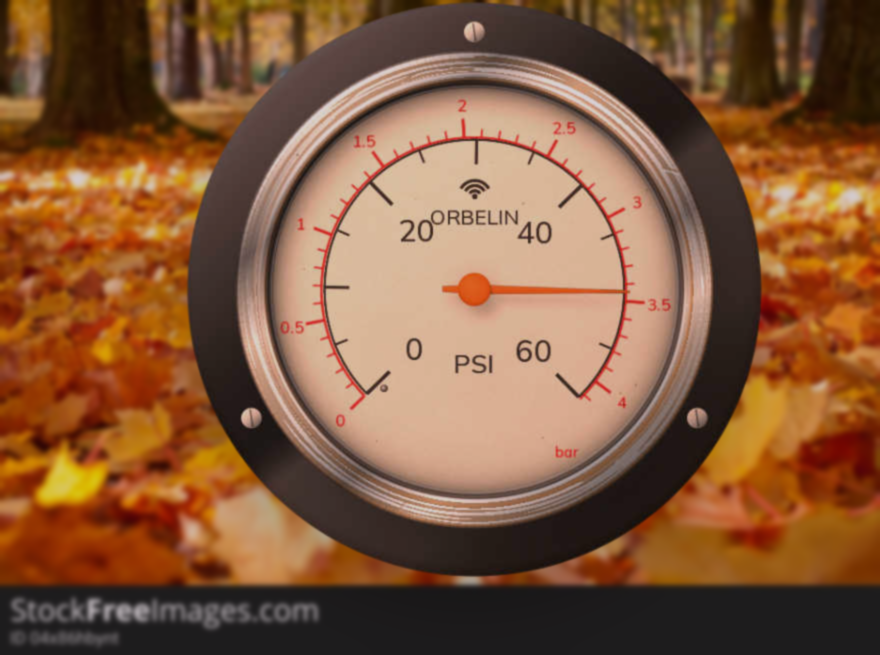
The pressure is 50 psi
